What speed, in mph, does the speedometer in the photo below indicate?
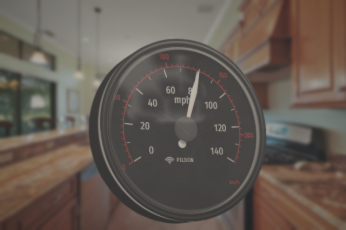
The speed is 80 mph
